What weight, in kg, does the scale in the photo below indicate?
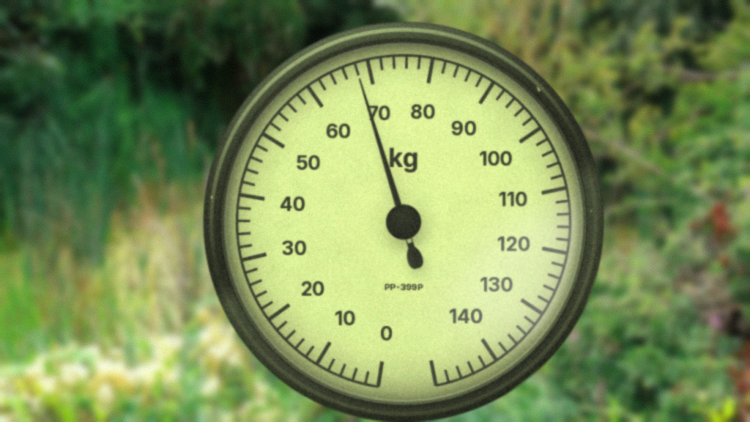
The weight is 68 kg
